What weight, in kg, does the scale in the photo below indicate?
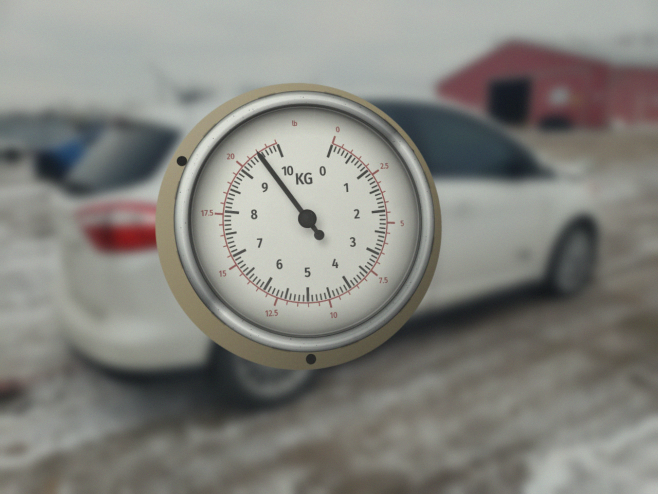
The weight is 9.5 kg
